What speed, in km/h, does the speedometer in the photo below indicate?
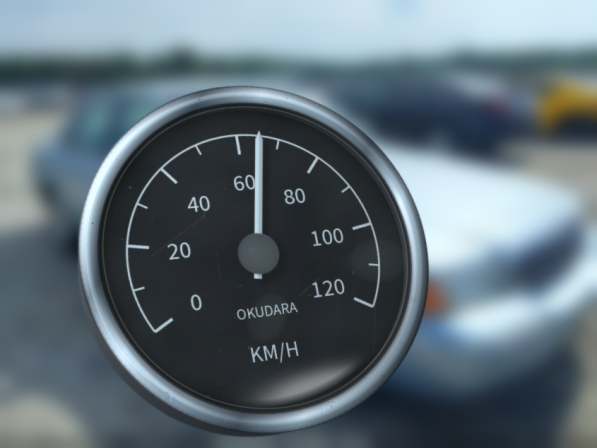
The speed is 65 km/h
